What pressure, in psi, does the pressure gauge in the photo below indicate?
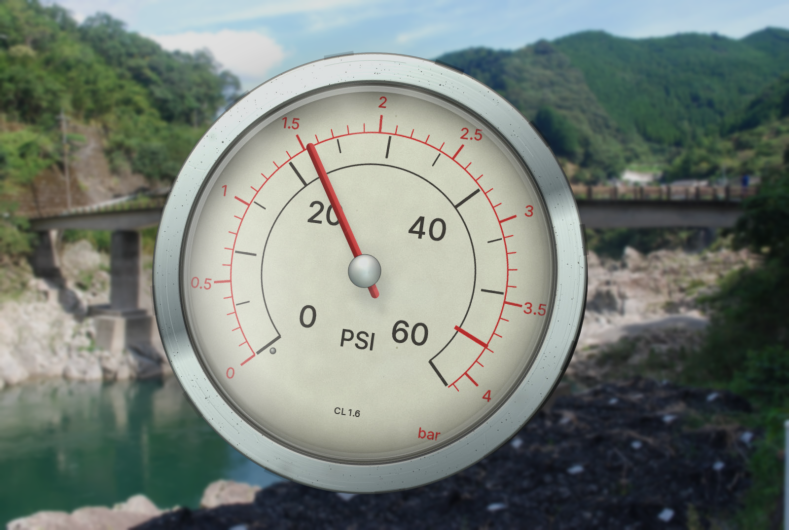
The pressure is 22.5 psi
